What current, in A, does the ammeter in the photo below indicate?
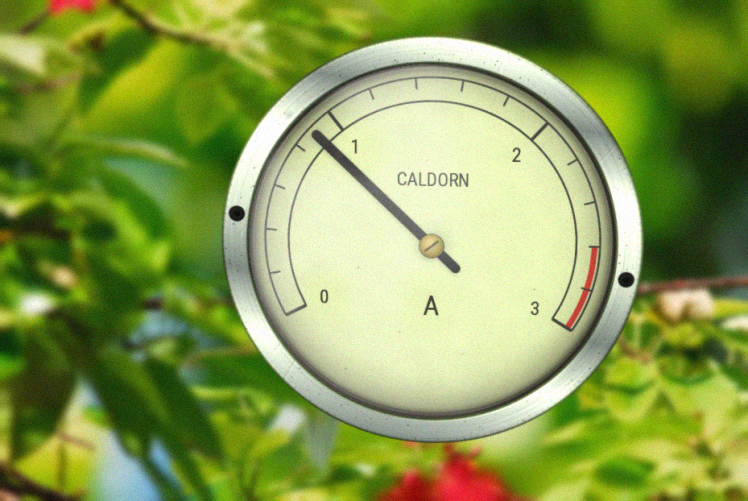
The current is 0.9 A
